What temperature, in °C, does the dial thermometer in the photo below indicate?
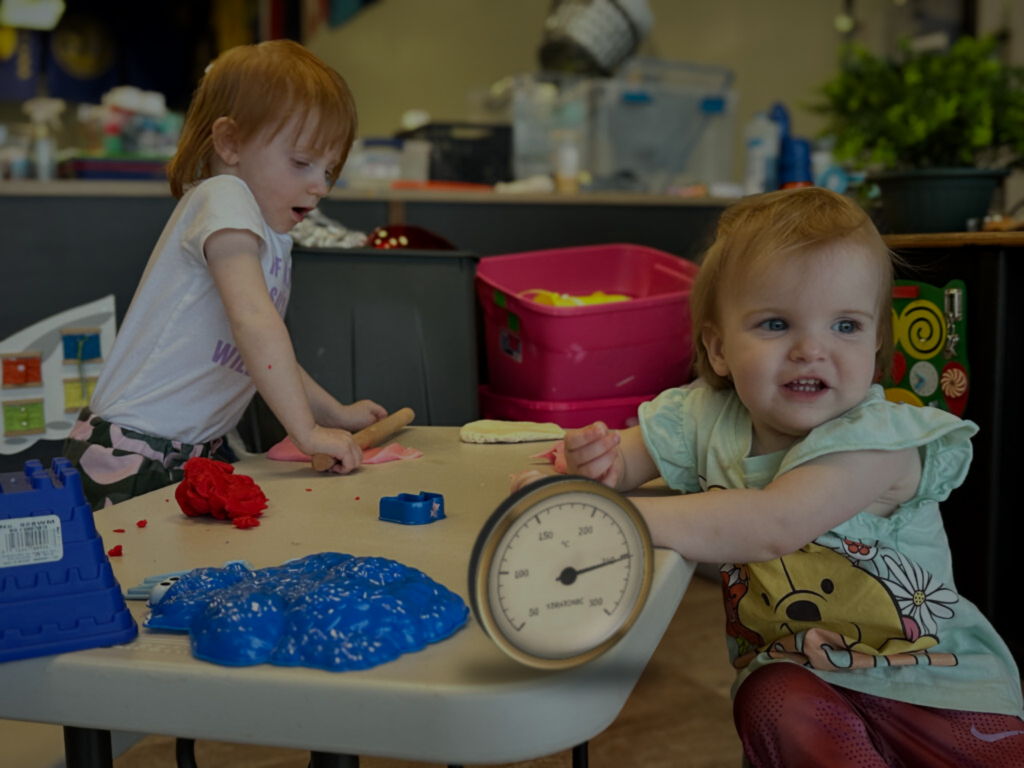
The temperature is 250 °C
